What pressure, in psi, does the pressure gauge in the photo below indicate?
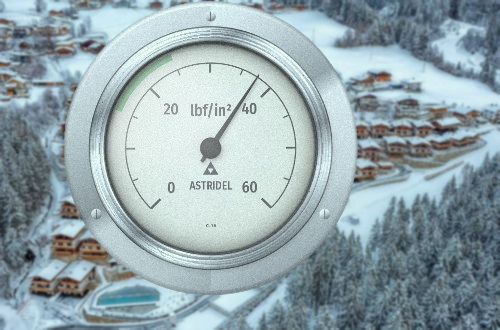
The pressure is 37.5 psi
